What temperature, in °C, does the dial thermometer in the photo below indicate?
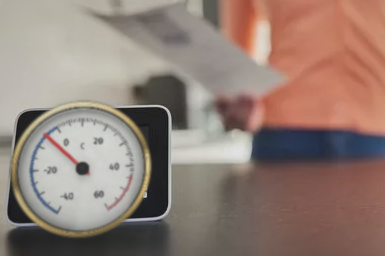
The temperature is -5 °C
